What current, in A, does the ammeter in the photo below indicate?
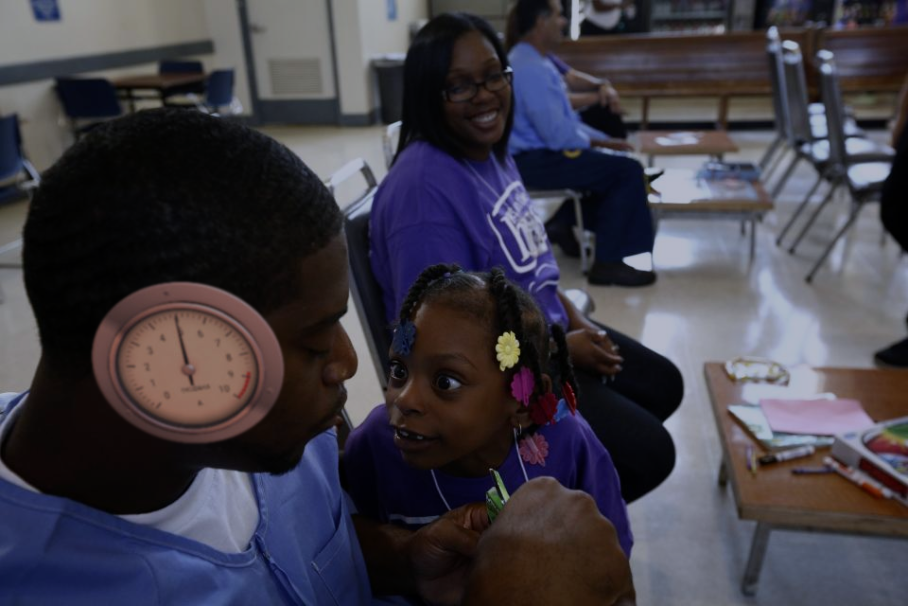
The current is 5 A
